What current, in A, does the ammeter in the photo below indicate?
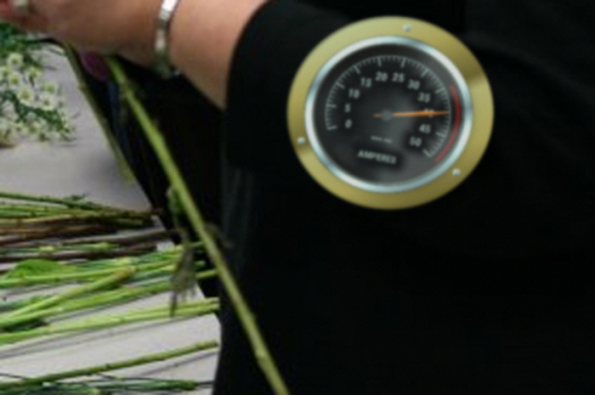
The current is 40 A
